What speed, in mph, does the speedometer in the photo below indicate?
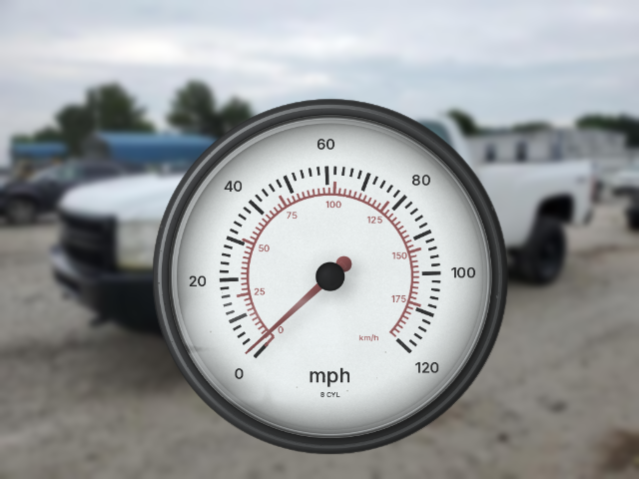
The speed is 2 mph
